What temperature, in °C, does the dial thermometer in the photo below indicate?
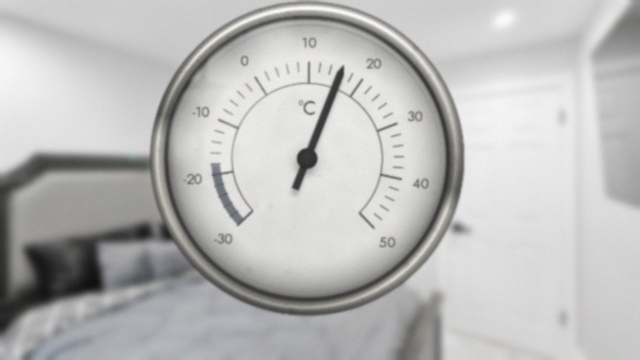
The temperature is 16 °C
